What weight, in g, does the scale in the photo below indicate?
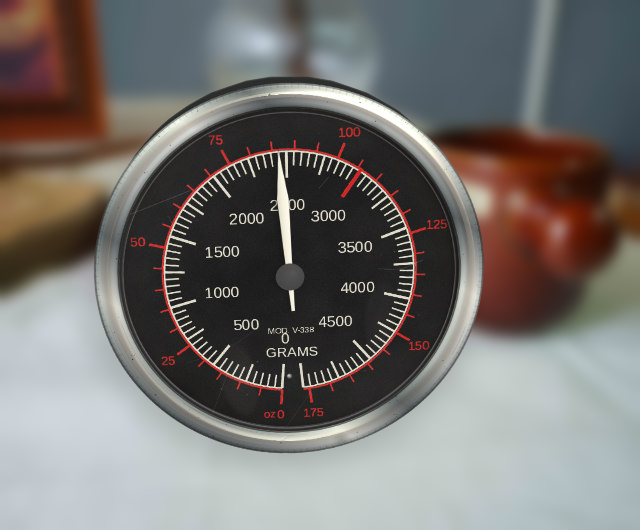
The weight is 2450 g
